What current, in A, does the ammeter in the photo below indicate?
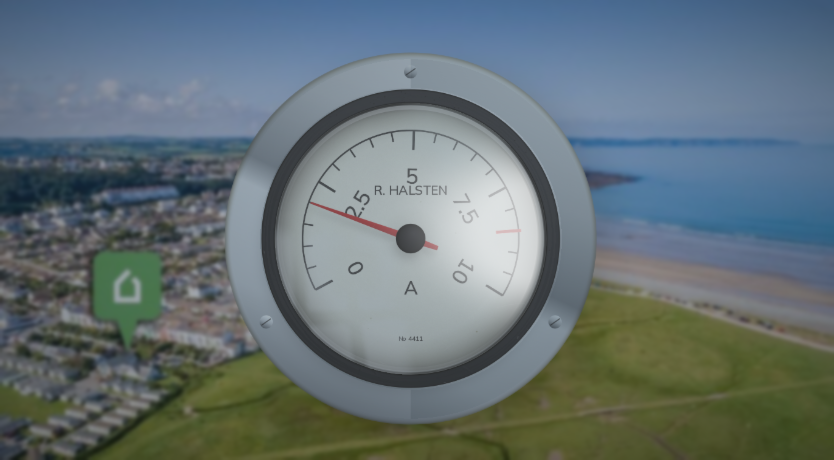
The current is 2 A
